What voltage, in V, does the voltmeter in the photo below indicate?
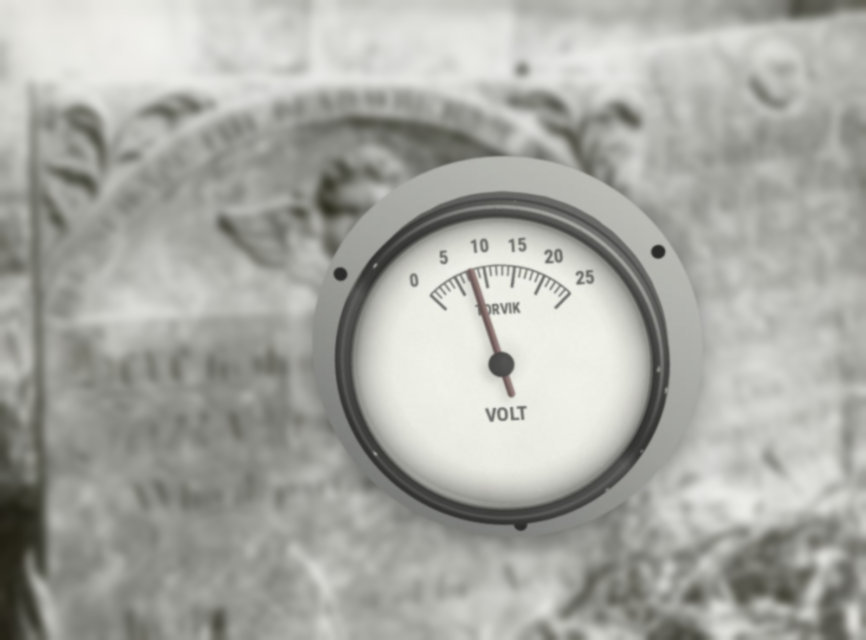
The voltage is 8 V
